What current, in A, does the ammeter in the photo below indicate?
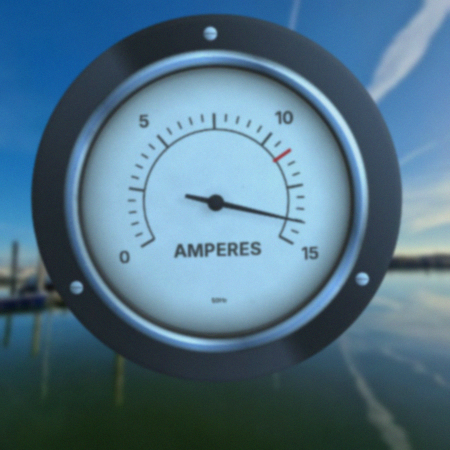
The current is 14 A
